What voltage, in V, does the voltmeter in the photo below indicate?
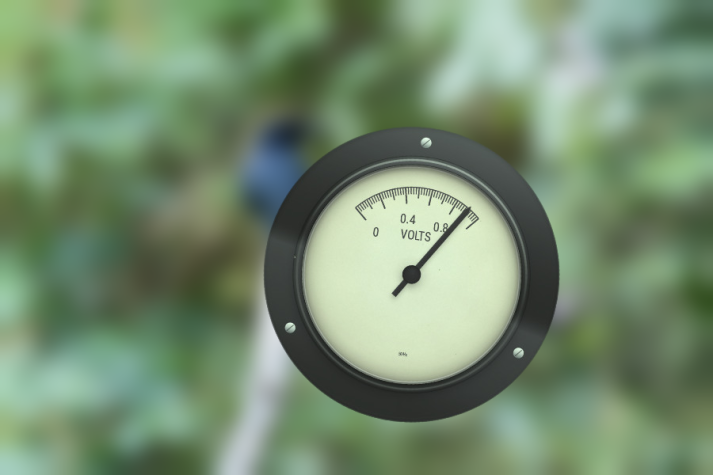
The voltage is 0.9 V
